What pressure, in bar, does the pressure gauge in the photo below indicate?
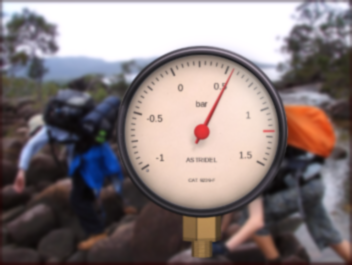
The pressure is 0.55 bar
